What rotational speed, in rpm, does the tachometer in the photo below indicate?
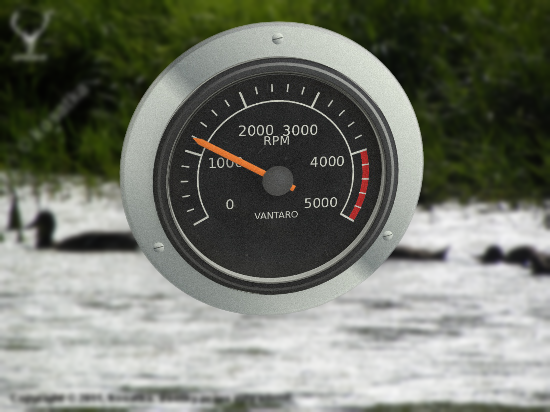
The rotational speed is 1200 rpm
